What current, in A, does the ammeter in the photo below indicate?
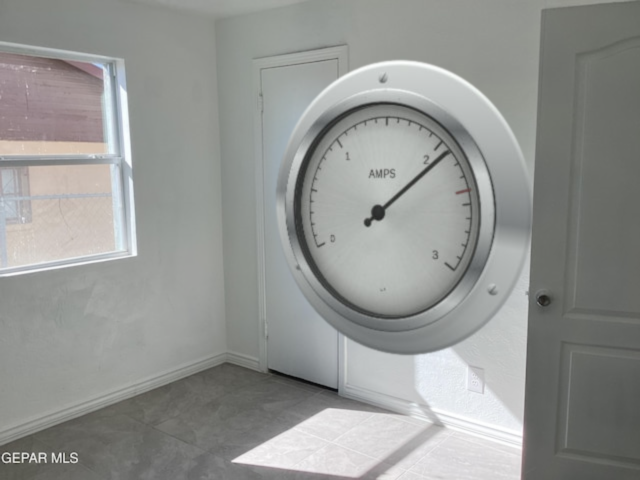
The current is 2.1 A
